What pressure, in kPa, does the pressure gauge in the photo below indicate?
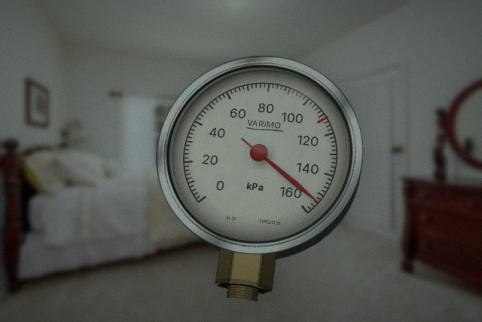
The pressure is 154 kPa
